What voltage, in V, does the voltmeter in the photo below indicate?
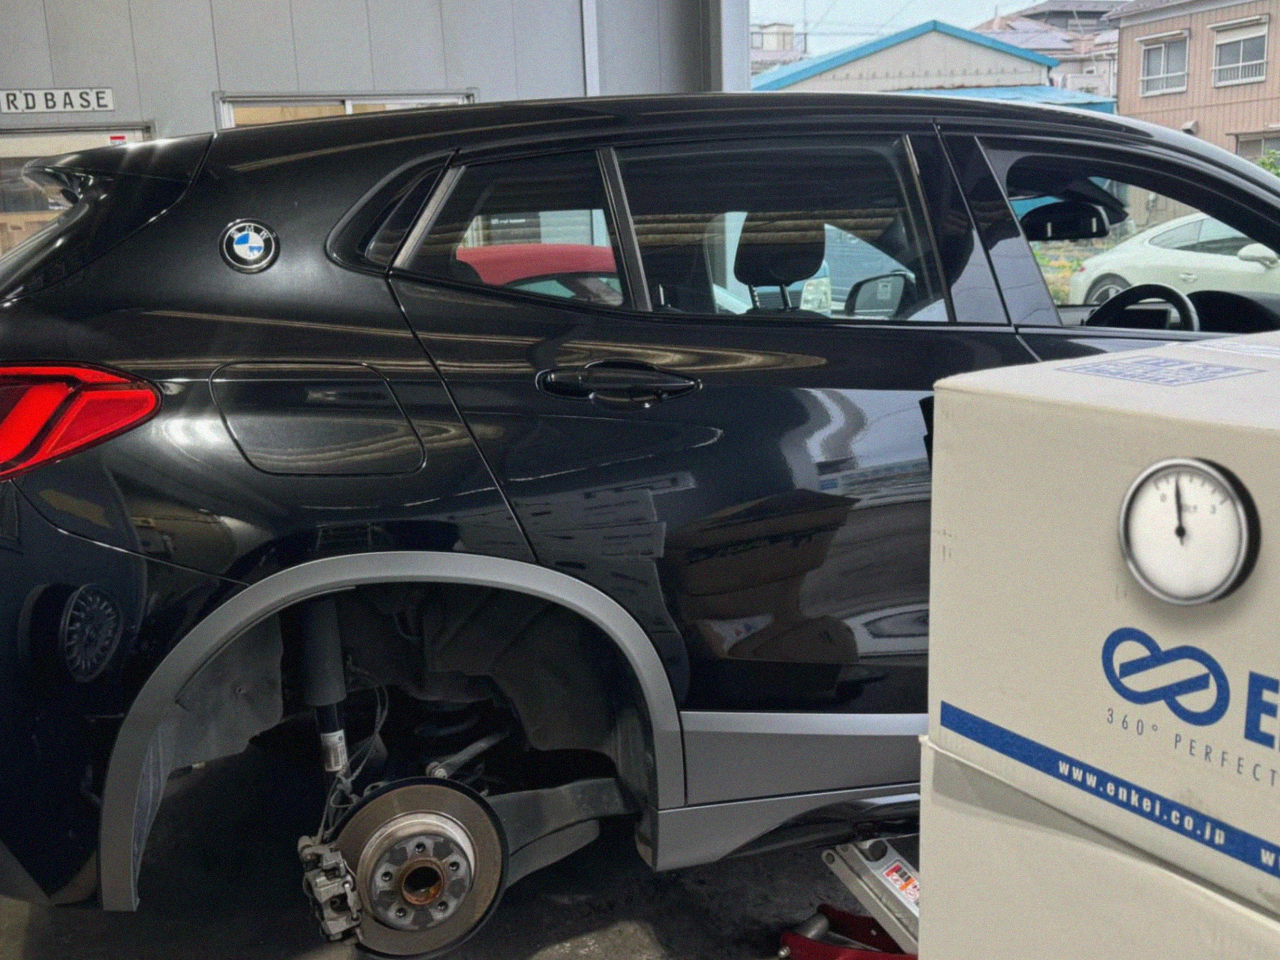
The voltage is 1 V
